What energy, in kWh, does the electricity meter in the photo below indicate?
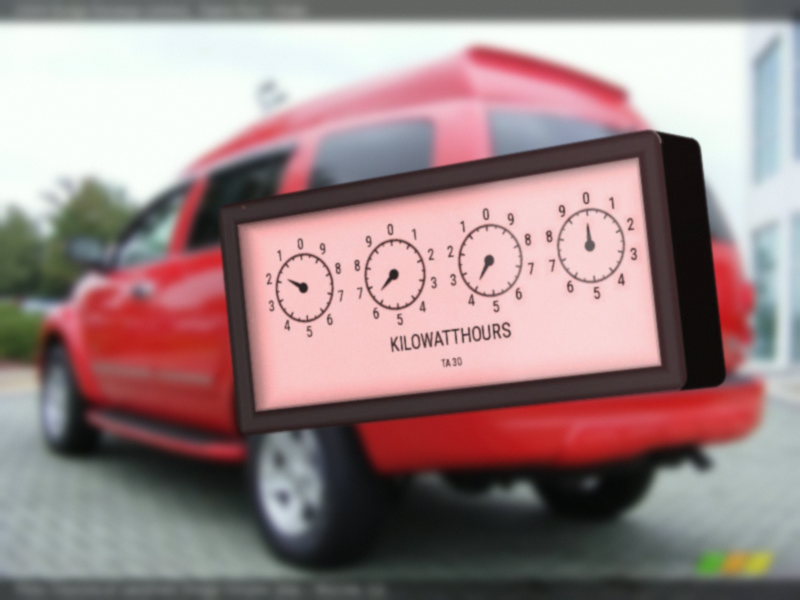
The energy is 1640 kWh
